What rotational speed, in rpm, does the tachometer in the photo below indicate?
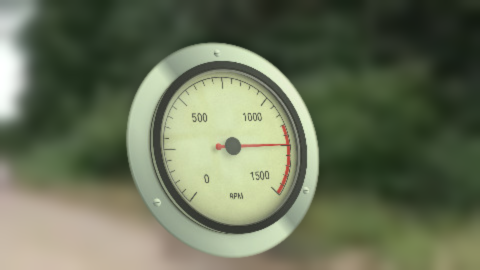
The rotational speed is 1250 rpm
